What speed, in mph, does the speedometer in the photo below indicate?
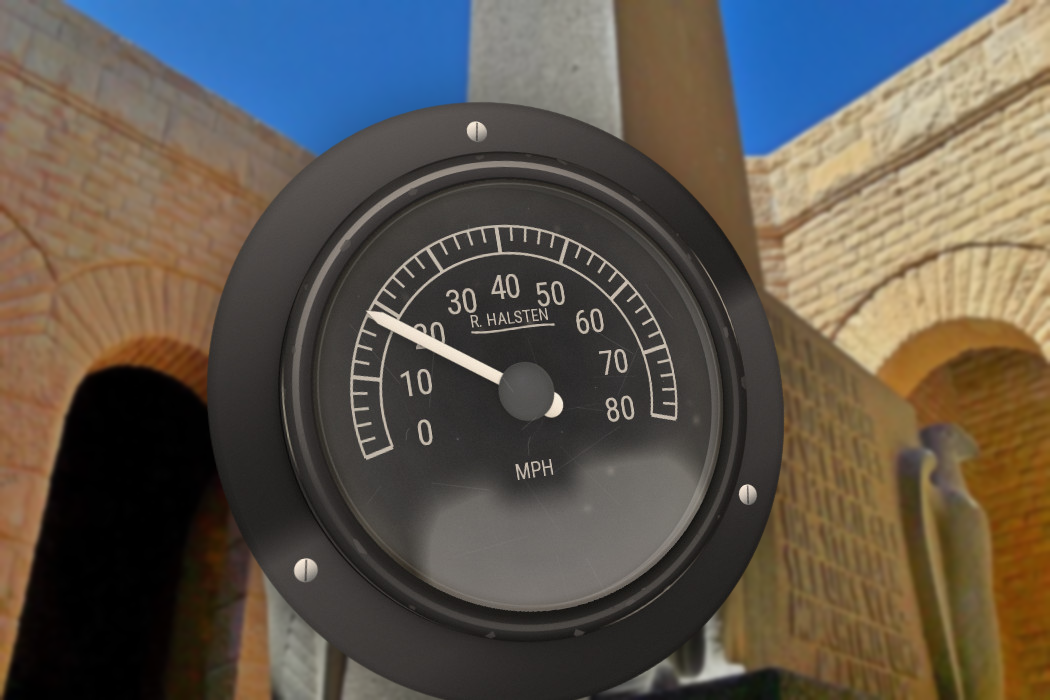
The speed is 18 mph
